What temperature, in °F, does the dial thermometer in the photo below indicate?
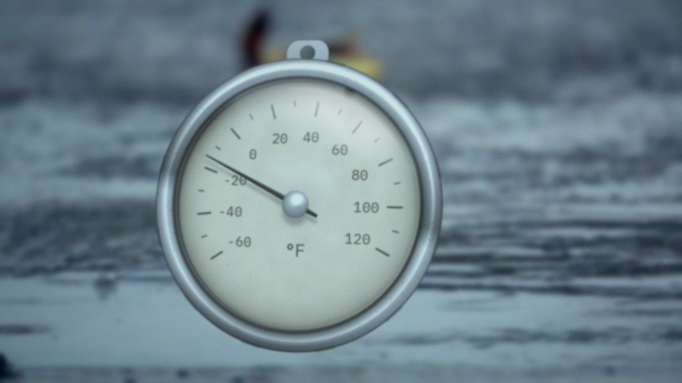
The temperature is -15 °F
